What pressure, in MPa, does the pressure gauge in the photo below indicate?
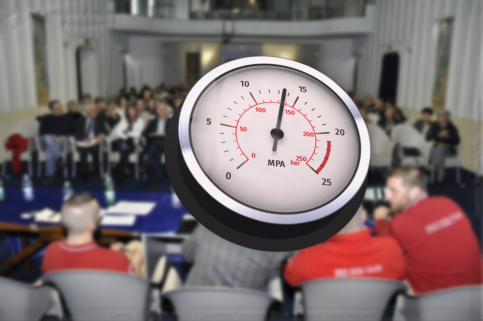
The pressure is 13.5 MPa
